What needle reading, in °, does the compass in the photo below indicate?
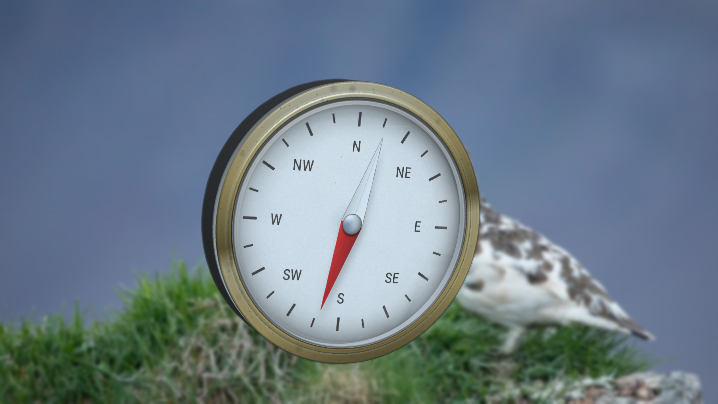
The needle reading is 195 °
